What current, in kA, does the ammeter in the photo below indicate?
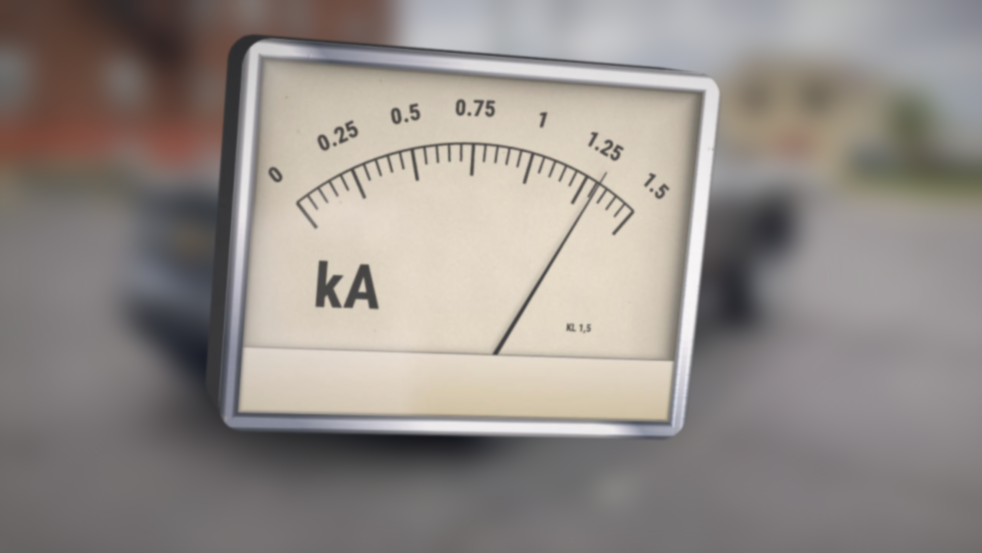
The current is 1.3 kA
